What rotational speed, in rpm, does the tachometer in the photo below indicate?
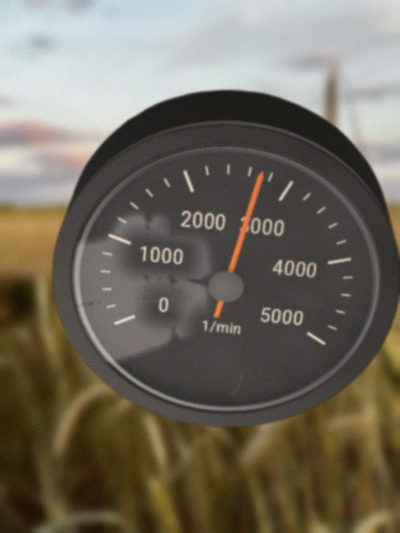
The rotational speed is 2700 rpm
